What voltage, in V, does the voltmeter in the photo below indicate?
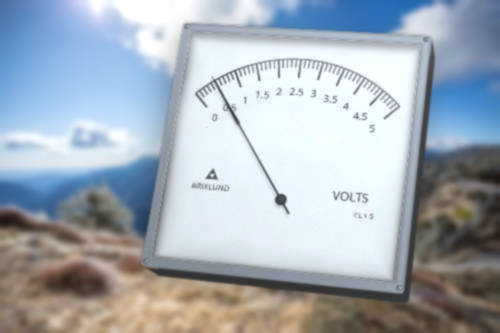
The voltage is 0.5 V
